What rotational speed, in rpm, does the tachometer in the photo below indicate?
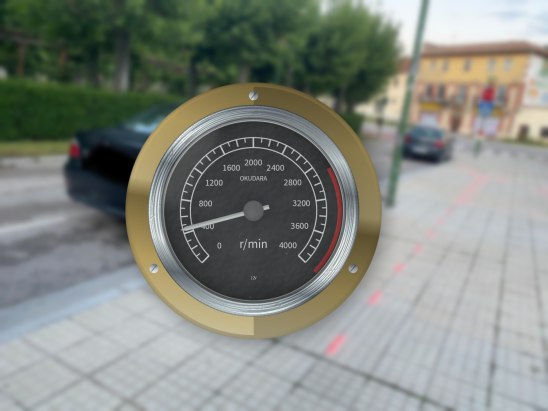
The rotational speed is 450 rpm
